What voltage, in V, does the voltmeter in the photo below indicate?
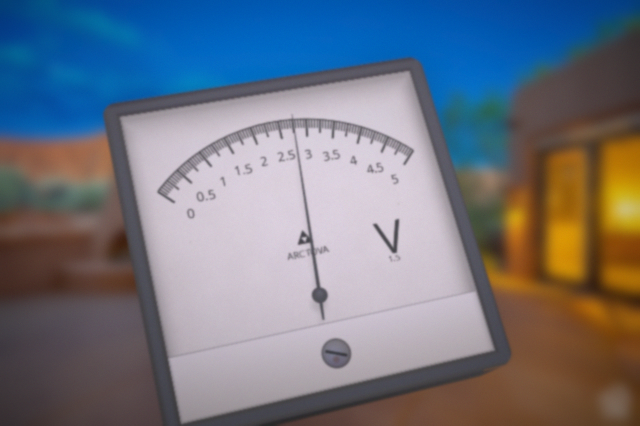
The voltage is 2.75 V
